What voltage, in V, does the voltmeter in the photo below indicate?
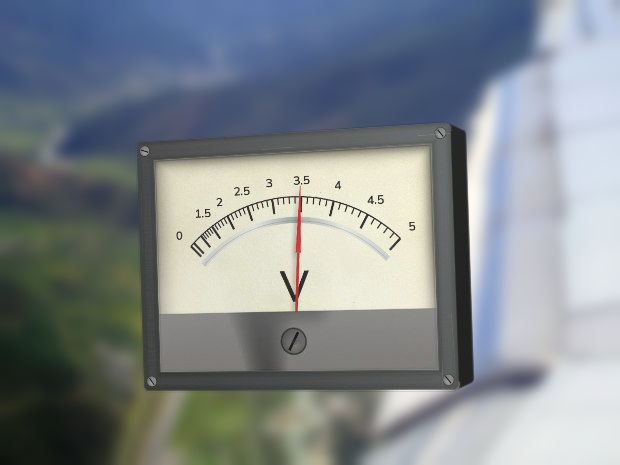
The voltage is 3.5 V
